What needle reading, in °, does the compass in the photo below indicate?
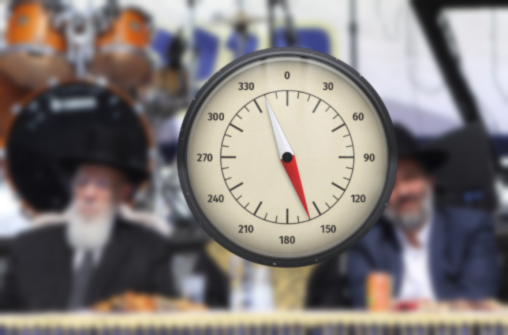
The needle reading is 160 °
